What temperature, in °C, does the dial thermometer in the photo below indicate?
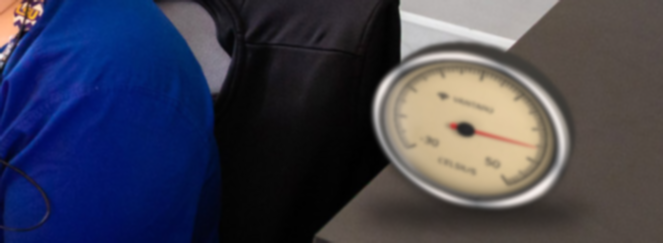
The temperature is 35 °C
